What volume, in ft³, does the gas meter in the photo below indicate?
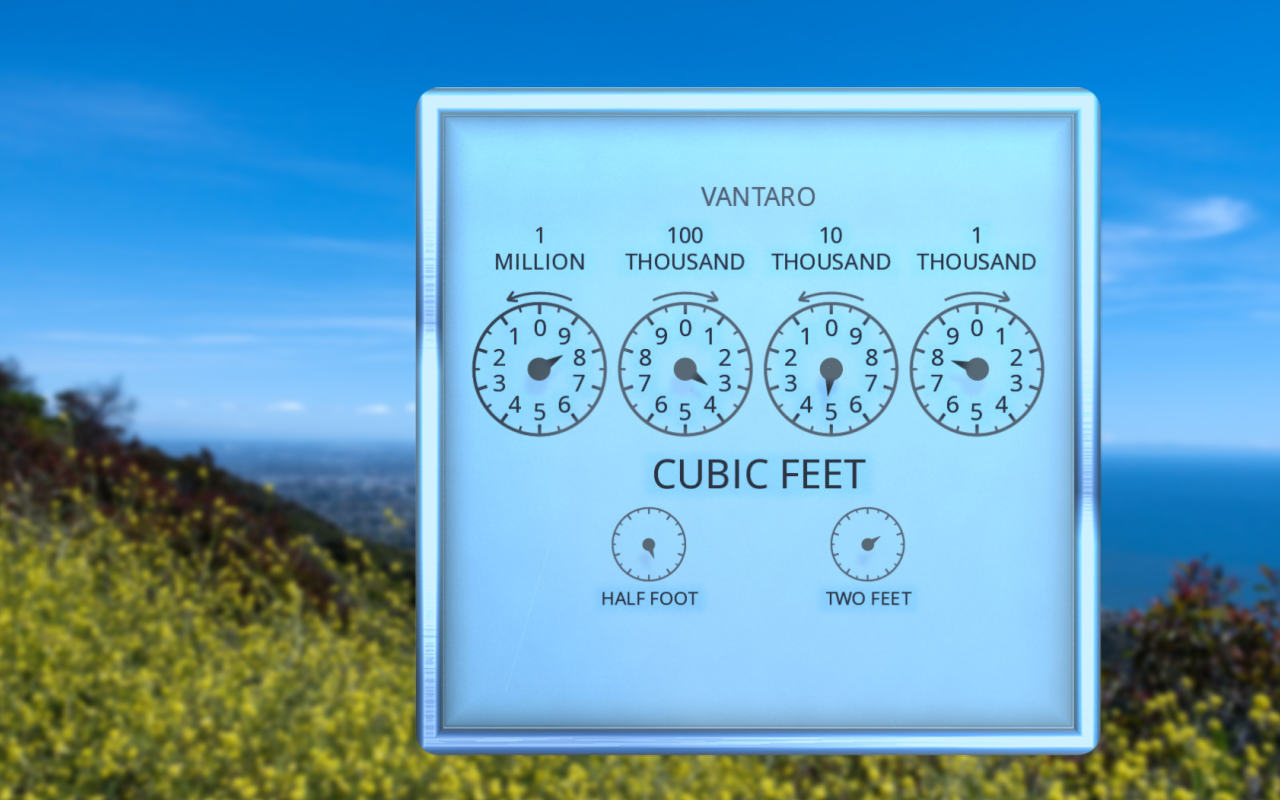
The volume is 834800 ft³
